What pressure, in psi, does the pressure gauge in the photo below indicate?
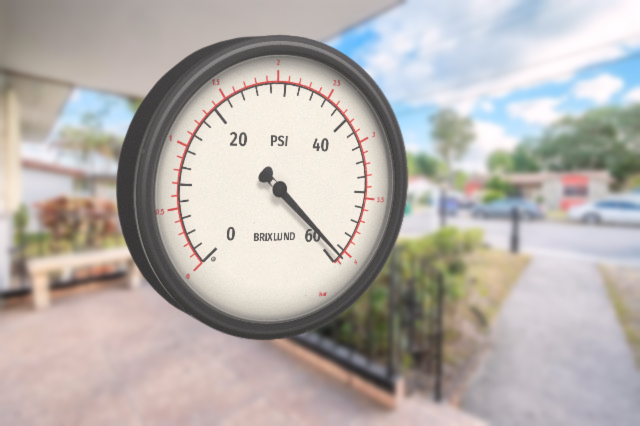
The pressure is 59 psi
